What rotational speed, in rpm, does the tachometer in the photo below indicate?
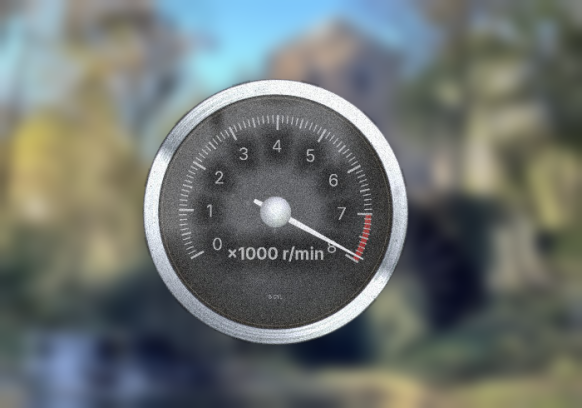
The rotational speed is 7900 rpm
